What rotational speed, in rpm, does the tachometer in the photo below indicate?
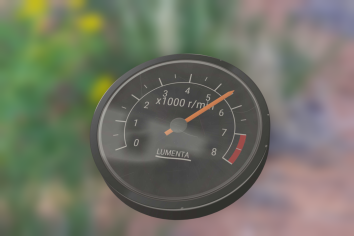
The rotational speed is 5500 rpm
